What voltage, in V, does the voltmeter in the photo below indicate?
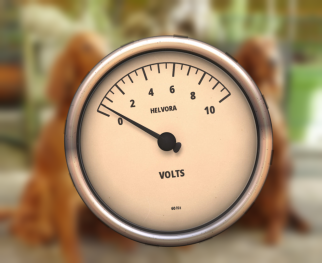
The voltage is 0.5 V
